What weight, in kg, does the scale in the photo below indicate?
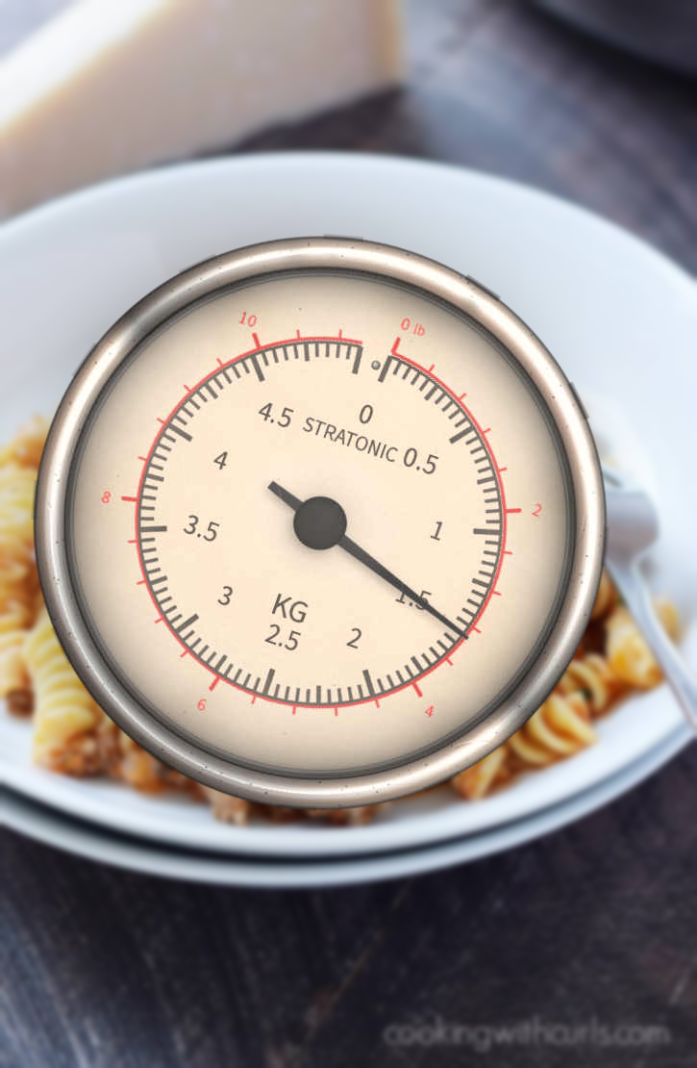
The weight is 1.5 kg
